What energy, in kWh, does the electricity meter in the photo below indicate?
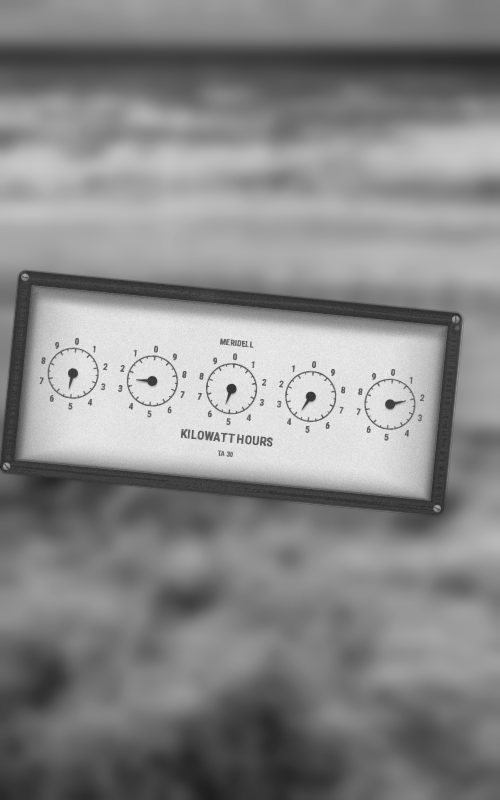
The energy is 52542 kWh
